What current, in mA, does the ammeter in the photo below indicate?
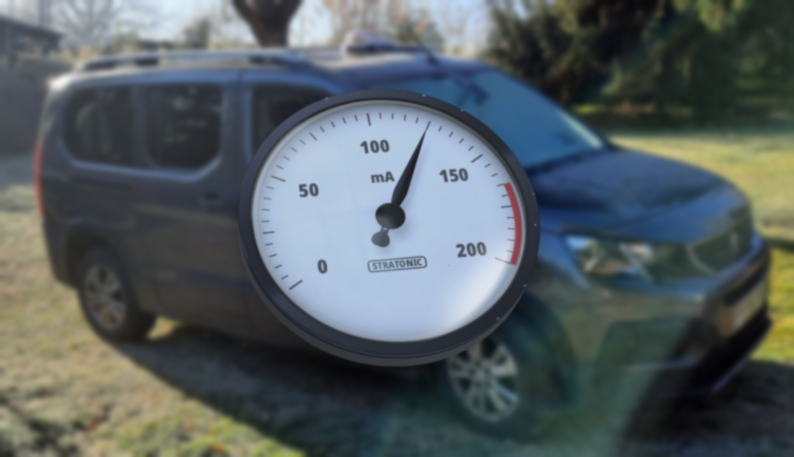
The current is 125 mA
